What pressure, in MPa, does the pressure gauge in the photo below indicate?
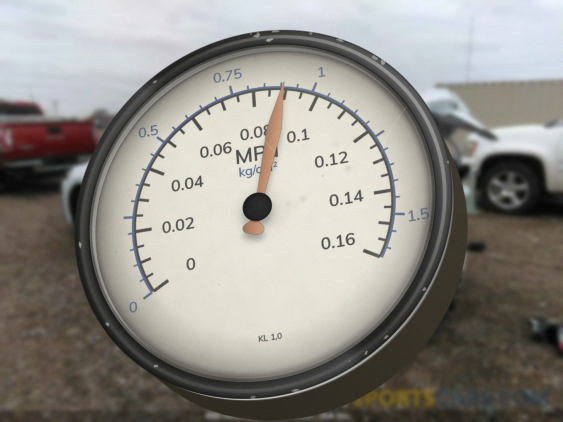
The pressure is 0.09 MPa
